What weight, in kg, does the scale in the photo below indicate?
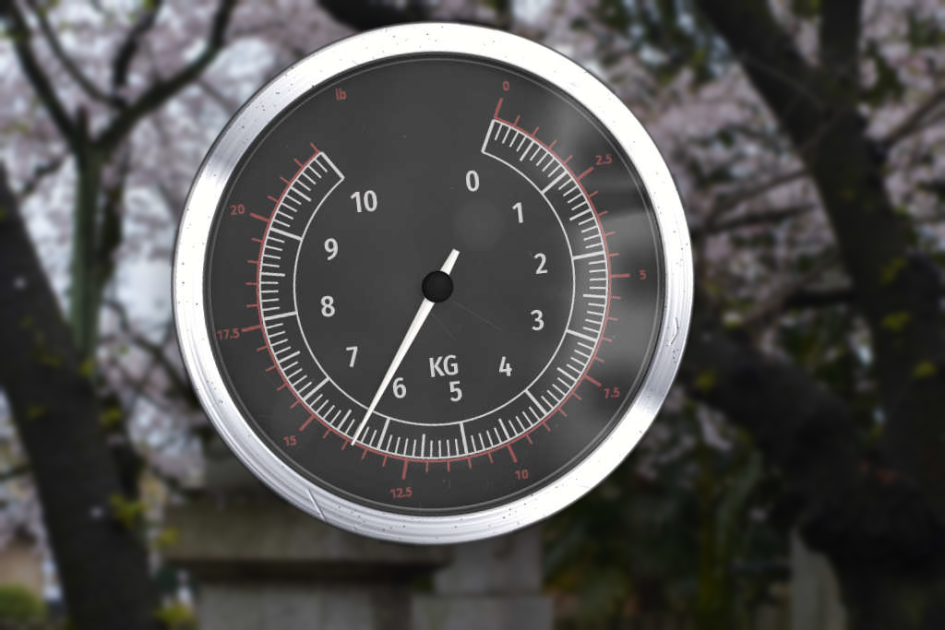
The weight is 6.3 kg
